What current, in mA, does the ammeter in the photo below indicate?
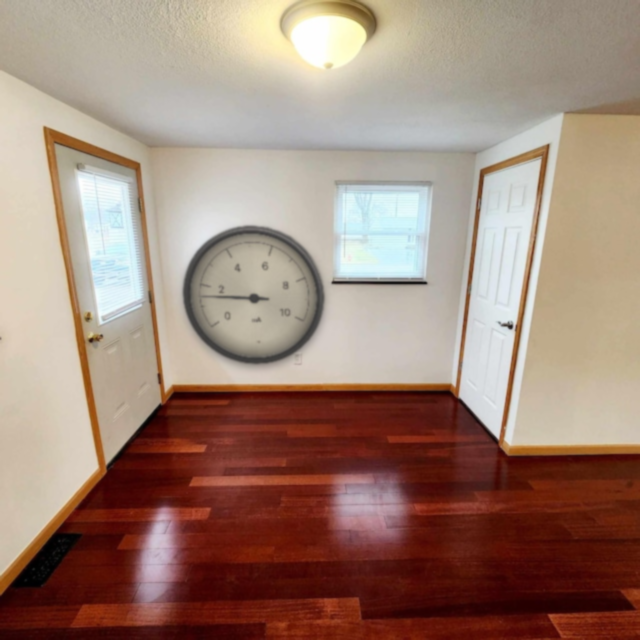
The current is 1.5 mA
